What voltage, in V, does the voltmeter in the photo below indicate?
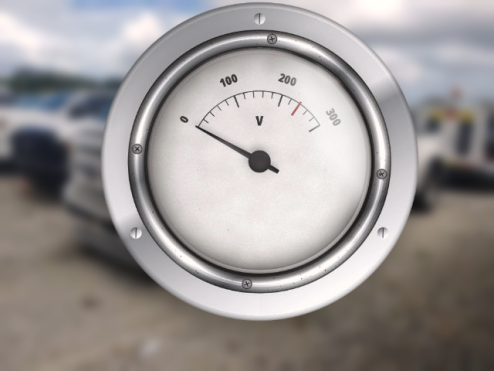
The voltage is 0 V
